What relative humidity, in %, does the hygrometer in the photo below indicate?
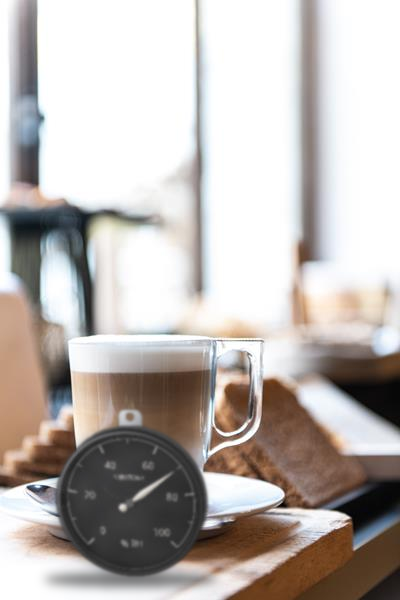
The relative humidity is 70 %
